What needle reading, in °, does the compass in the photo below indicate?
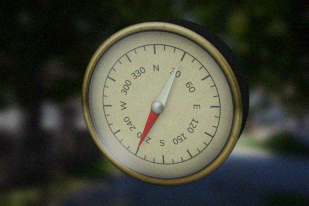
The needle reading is 210 °
